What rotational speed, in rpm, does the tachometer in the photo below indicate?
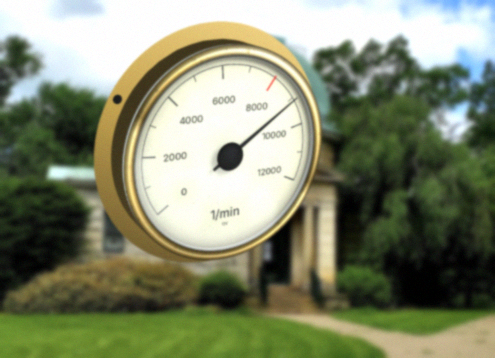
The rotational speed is 9000 rpm
